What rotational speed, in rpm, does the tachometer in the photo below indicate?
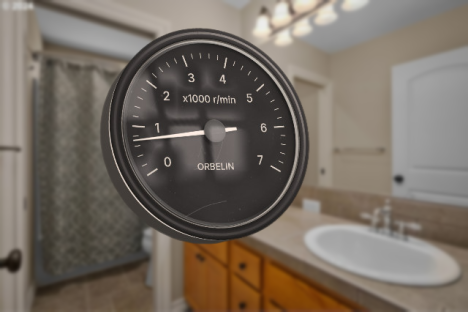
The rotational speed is 700 rpm
